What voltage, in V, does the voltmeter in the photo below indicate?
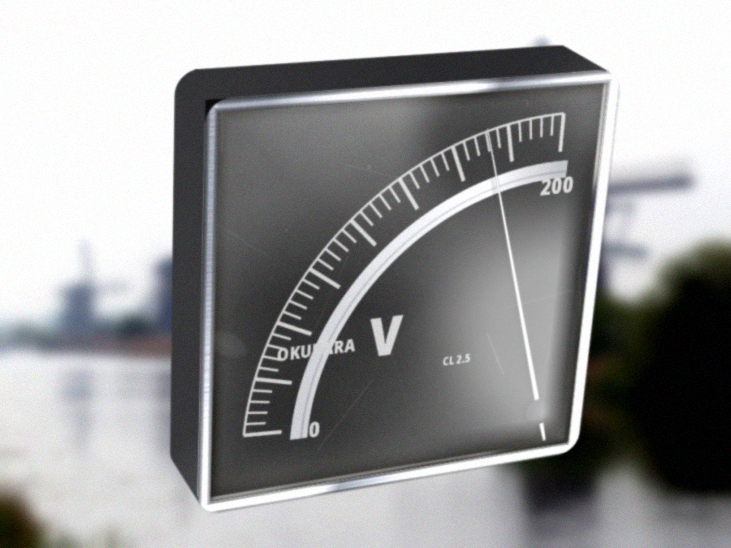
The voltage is 165 V
